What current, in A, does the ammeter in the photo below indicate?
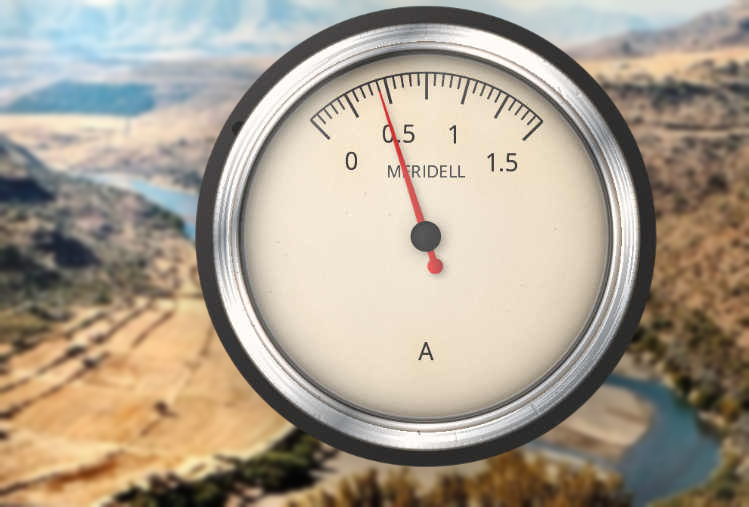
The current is 0.45 A
